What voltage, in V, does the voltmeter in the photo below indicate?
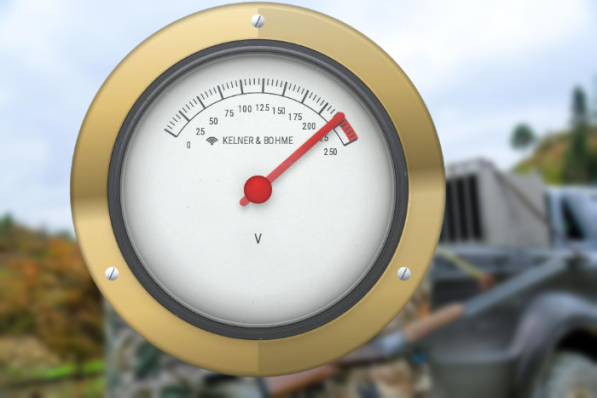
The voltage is 220 V
